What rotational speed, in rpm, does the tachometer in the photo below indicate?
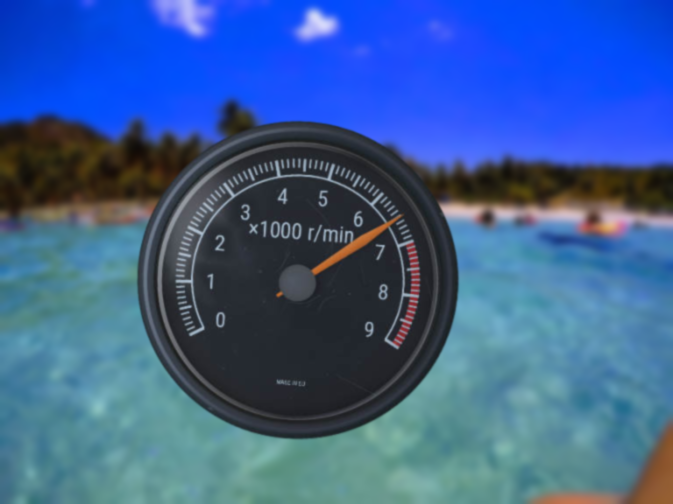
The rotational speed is 6500 rpm
